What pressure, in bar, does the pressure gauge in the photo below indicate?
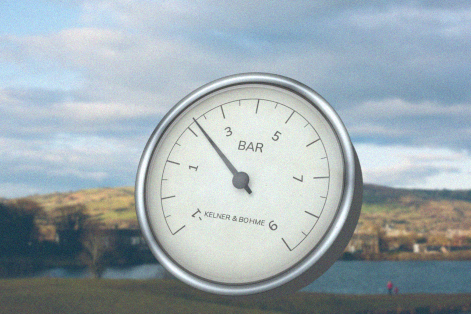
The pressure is 2.25 bar
